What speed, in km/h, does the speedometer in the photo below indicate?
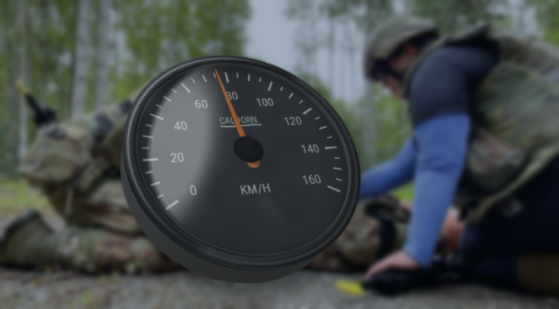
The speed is 75 km/h
